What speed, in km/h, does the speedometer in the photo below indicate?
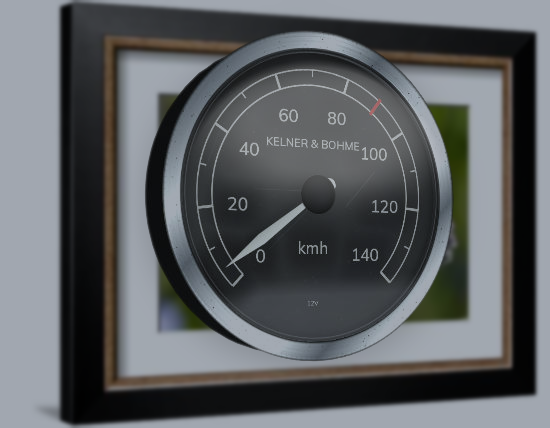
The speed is 5 km/h
